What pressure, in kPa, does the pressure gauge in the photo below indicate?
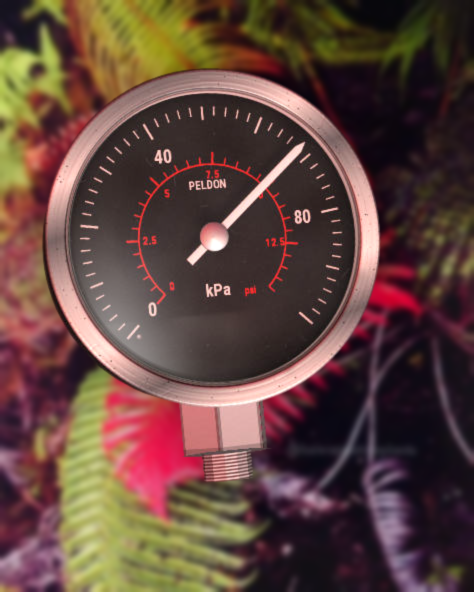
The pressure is 68 kPa
